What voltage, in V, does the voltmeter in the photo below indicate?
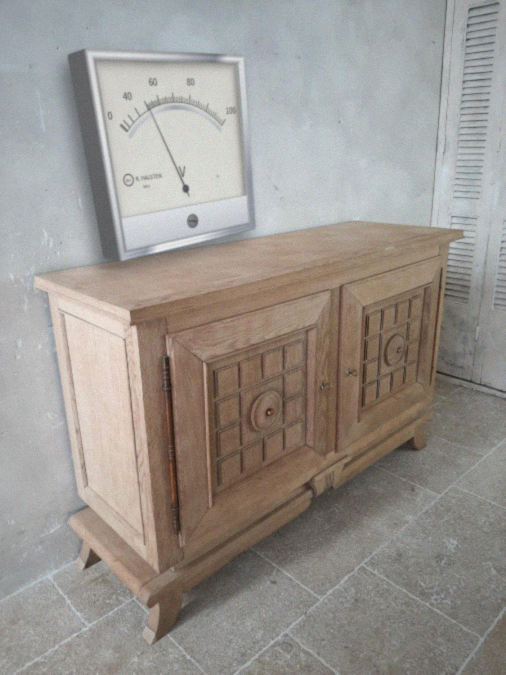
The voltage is 50 V
